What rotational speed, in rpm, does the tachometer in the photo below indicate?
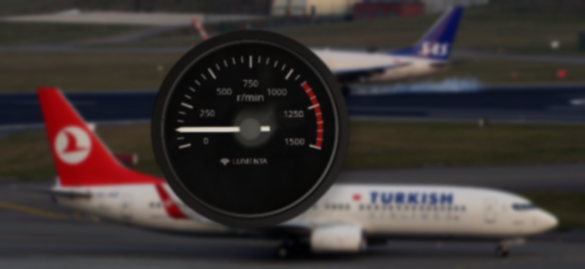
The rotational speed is 100 rpm
